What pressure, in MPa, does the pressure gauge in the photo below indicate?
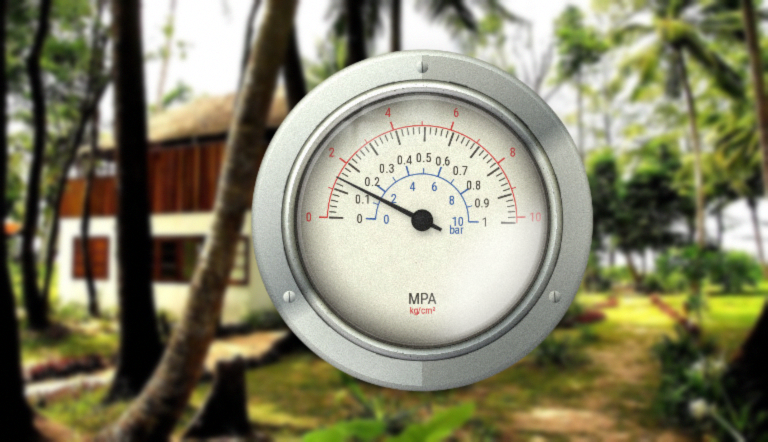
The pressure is 0.14 MPa
